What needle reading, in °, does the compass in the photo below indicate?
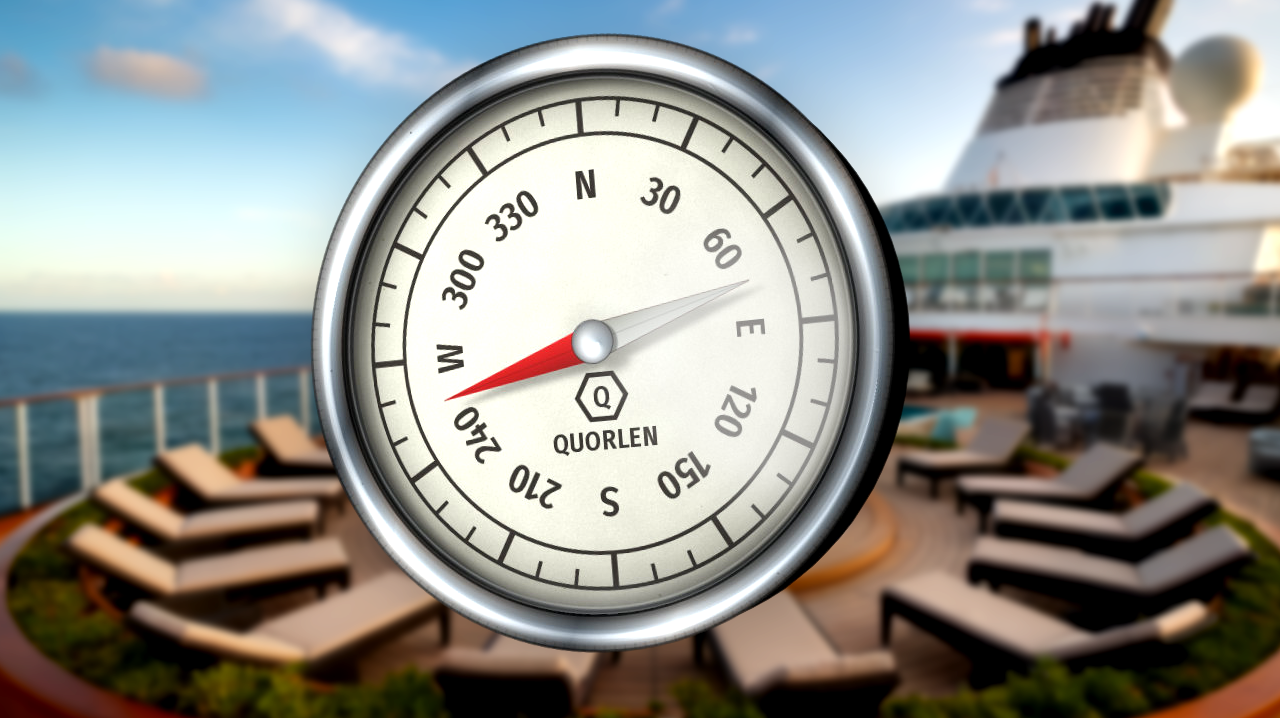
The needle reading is 255 °
